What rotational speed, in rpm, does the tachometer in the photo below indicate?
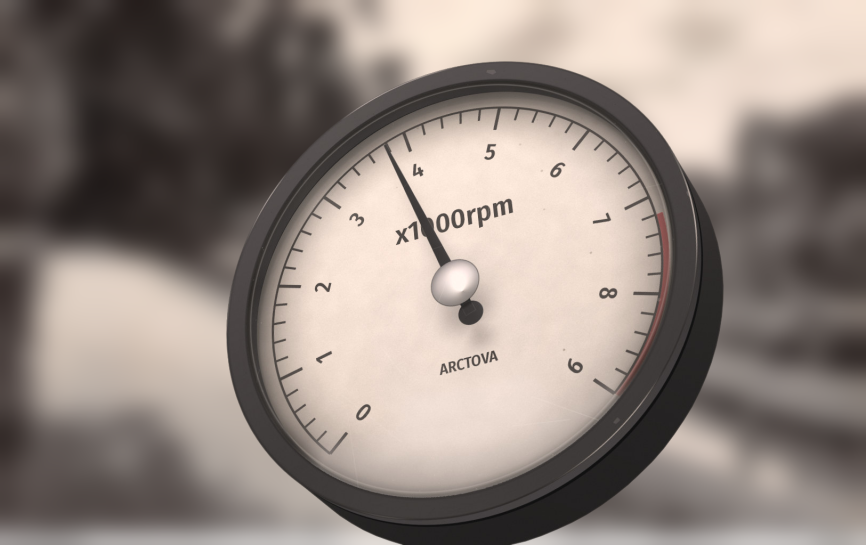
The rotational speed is 3800 rpm
